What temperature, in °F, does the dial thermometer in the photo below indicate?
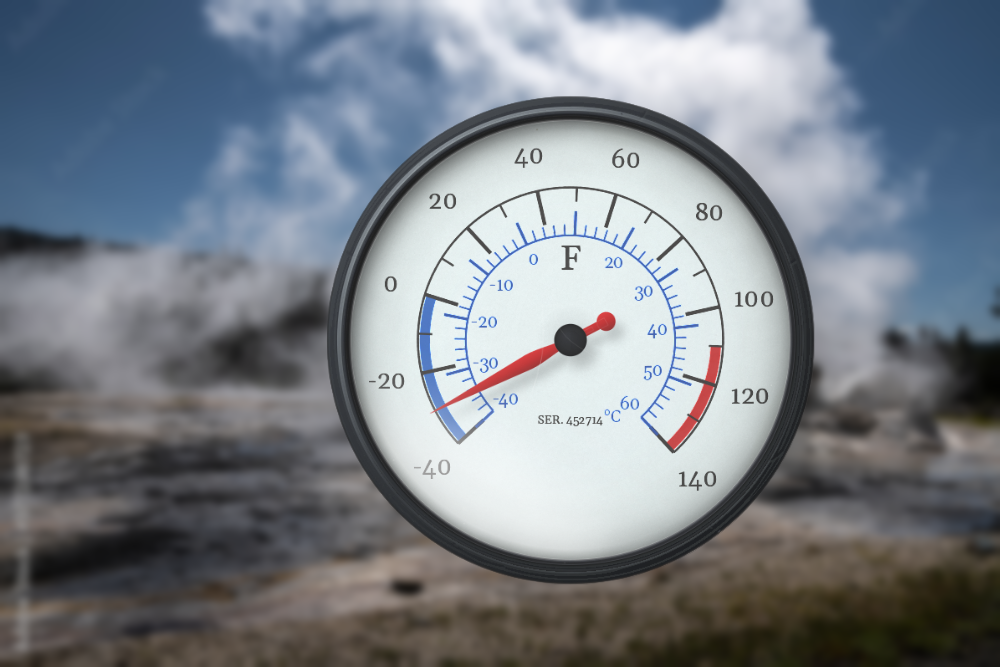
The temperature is -30 °F
